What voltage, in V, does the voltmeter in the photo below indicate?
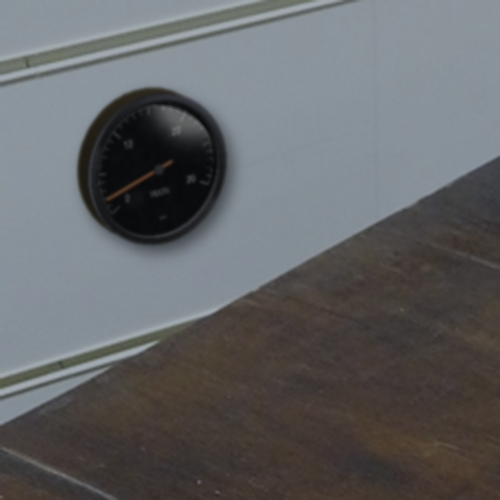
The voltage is 2 V
